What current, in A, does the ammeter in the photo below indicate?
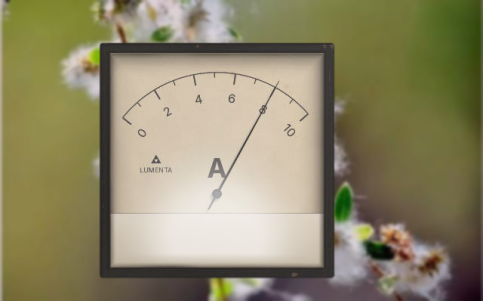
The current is 8 A
